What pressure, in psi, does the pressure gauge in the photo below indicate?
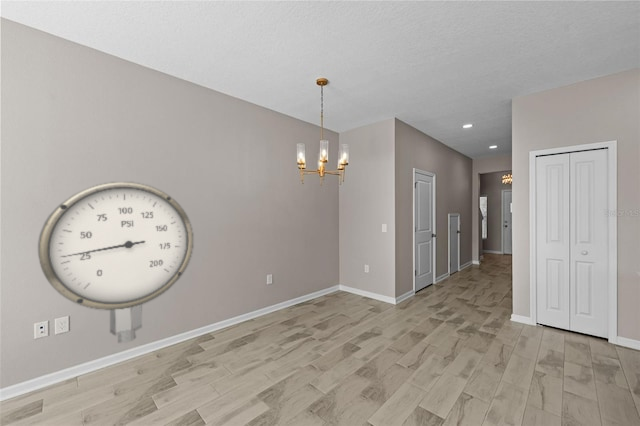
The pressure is 30 psi
